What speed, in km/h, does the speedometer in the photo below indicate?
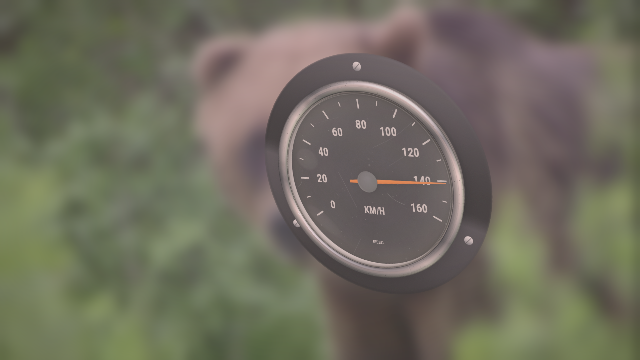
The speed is 140 km/h
